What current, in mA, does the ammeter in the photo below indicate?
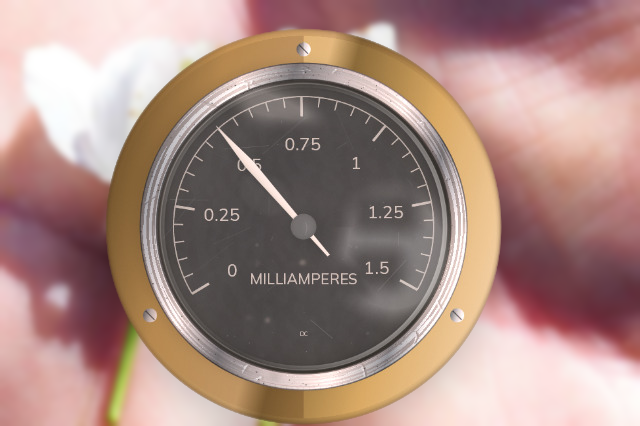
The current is 0.5 mA
